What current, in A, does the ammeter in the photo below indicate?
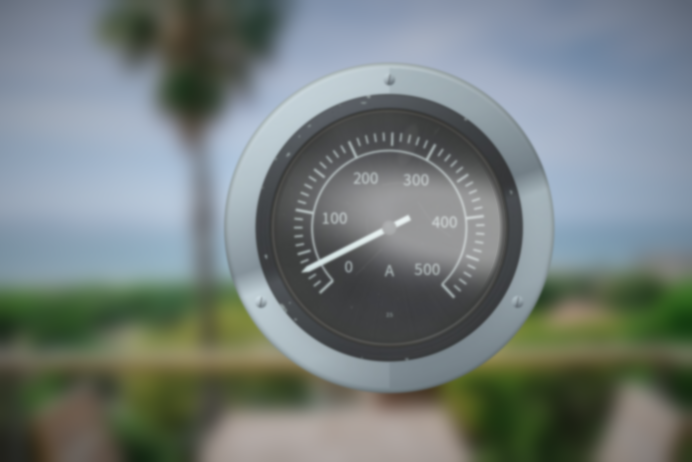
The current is 30 A
